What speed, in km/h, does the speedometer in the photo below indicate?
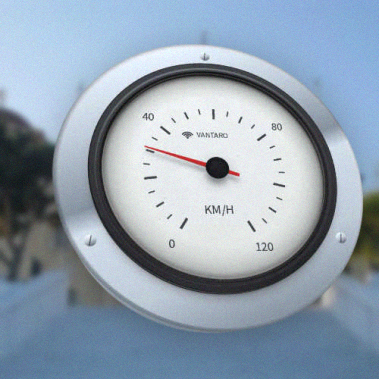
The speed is 30 km/h
